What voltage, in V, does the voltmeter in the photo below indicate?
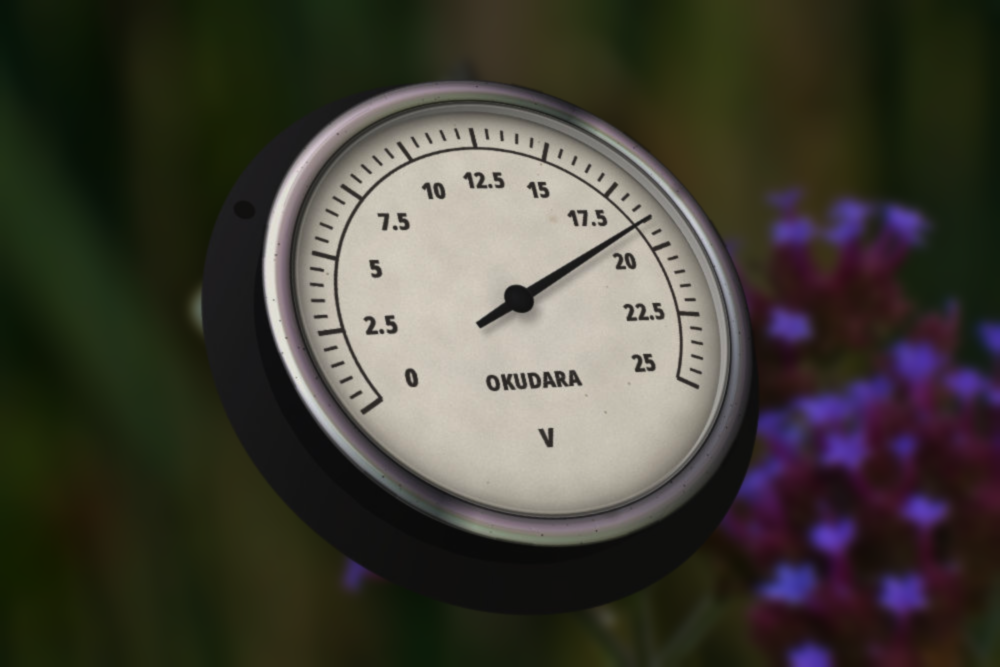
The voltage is 19 V
